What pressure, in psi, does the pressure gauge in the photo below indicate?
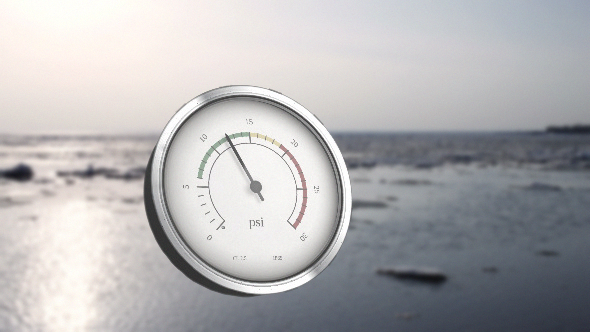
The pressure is 12 psi
